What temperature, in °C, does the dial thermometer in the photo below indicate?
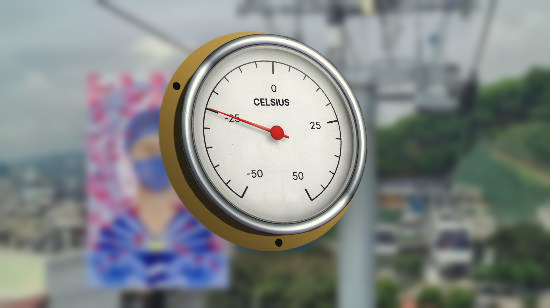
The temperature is -25 °C
